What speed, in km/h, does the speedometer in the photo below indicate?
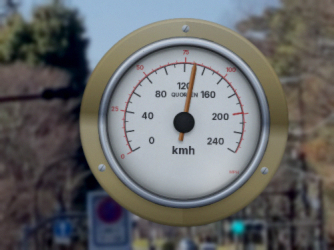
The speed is 130 km/h
